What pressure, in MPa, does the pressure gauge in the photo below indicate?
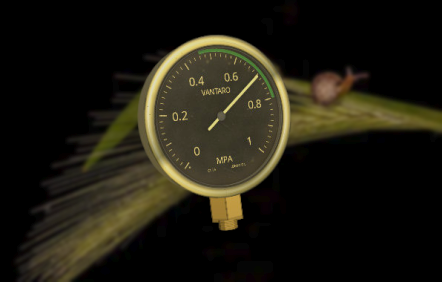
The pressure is 0.7 MPa
